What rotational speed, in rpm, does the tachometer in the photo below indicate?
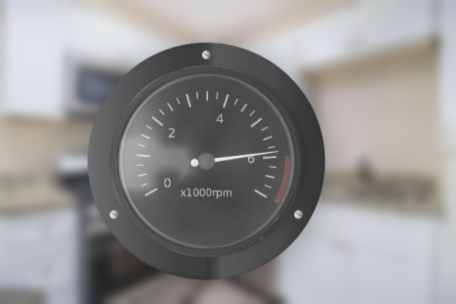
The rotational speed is 5875 rpm
